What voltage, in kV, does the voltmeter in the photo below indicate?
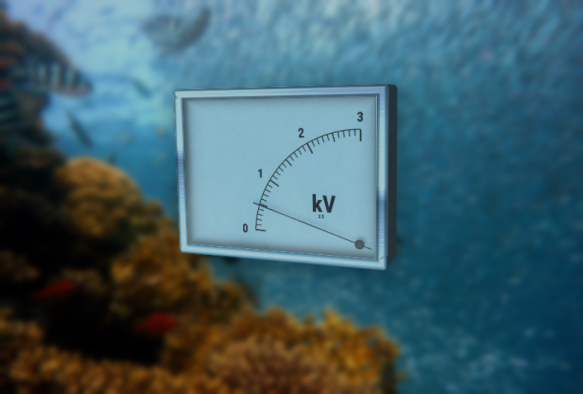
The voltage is 0.5 kV
